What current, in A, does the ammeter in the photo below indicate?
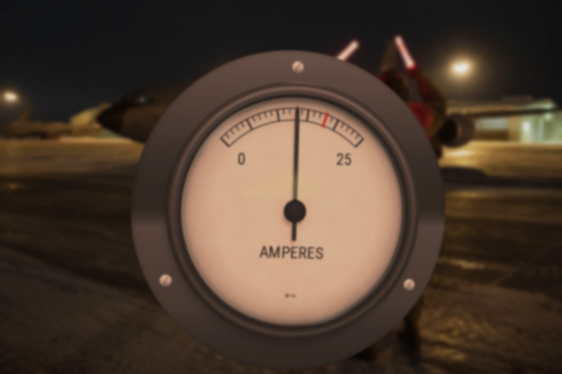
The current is 13 A
